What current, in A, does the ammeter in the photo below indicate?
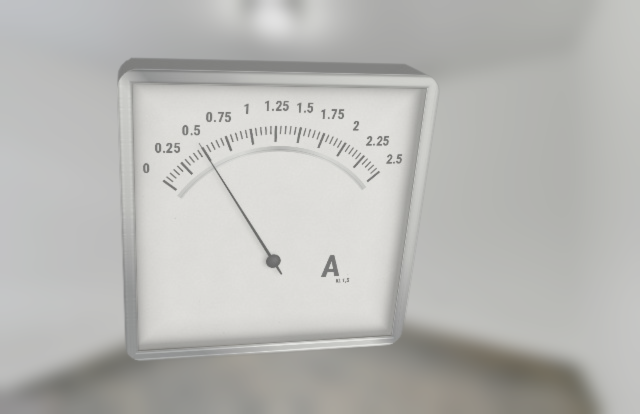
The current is 0.5 A
